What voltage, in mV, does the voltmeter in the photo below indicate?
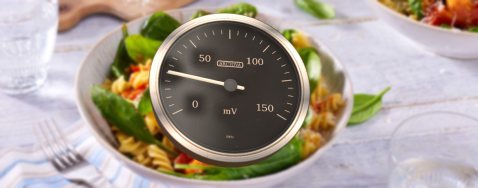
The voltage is 25 mV
